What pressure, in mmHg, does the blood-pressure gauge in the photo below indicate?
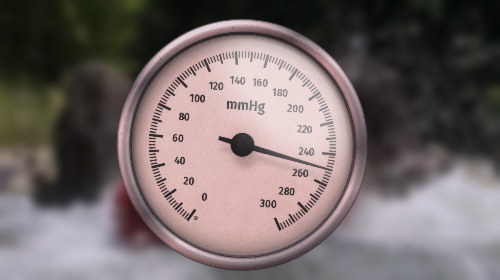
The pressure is 250 mmHg
